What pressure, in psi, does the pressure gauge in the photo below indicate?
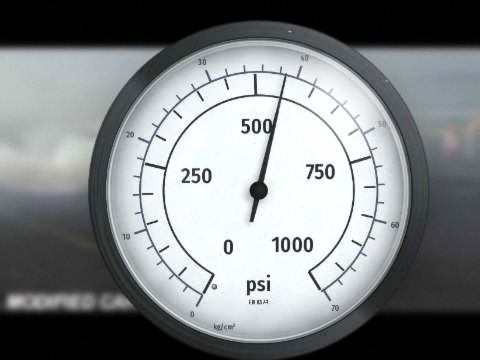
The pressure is 550 psi
